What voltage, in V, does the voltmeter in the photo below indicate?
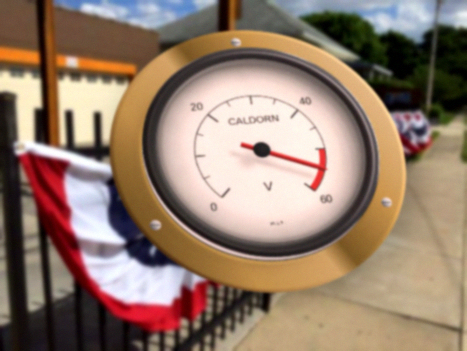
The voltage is 55 V
